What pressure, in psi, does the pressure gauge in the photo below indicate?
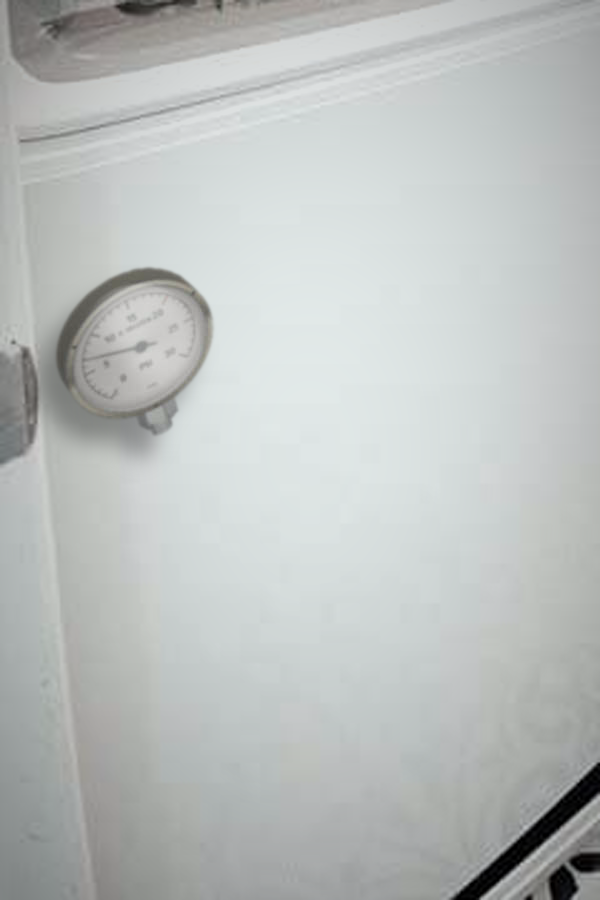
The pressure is 7 psi
